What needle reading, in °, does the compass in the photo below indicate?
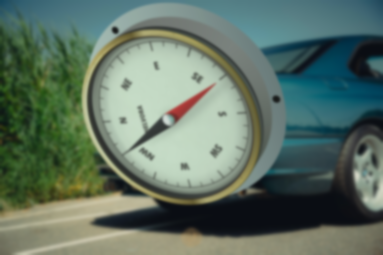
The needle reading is 150 °
